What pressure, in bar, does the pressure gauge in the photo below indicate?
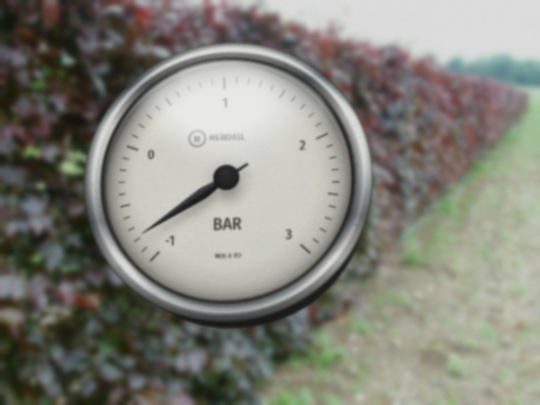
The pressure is -0.8 bar
